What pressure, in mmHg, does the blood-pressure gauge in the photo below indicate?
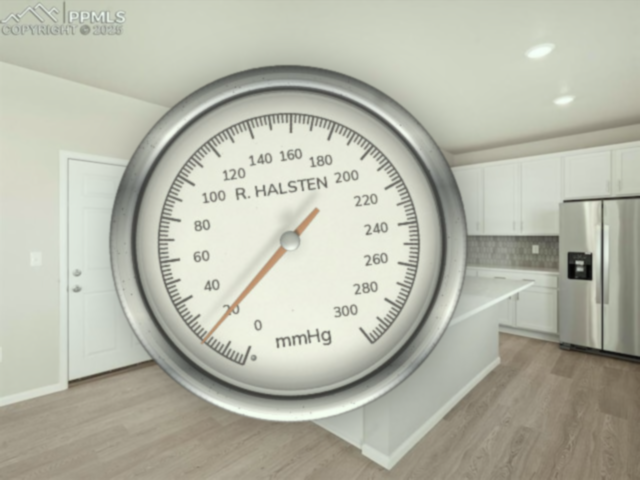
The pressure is 20 mmHg
